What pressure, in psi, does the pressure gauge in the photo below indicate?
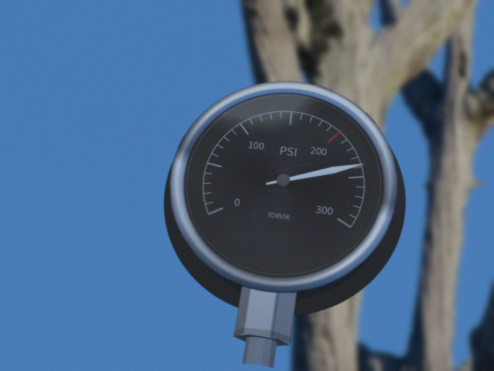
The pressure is 240 psi
